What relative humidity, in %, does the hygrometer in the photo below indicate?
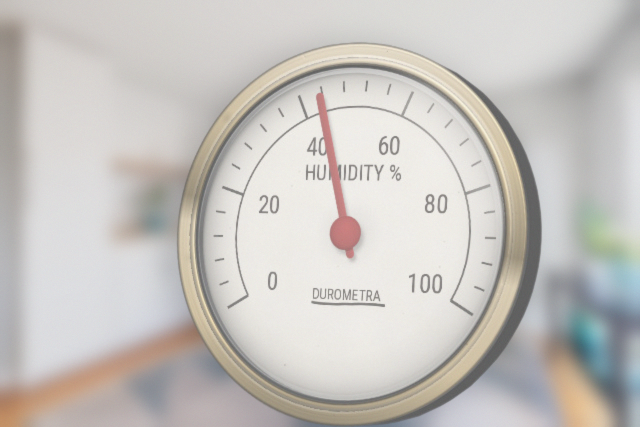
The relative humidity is 44 %
